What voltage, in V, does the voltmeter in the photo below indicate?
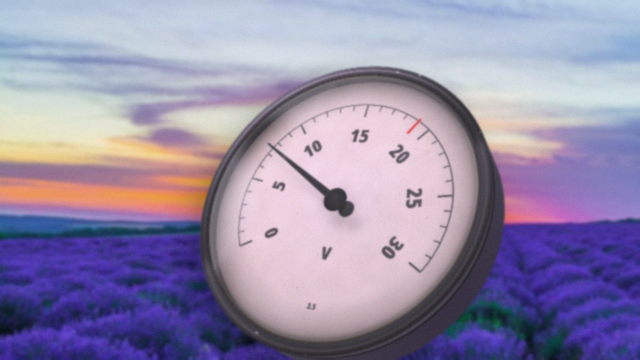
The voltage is 7.5 V
